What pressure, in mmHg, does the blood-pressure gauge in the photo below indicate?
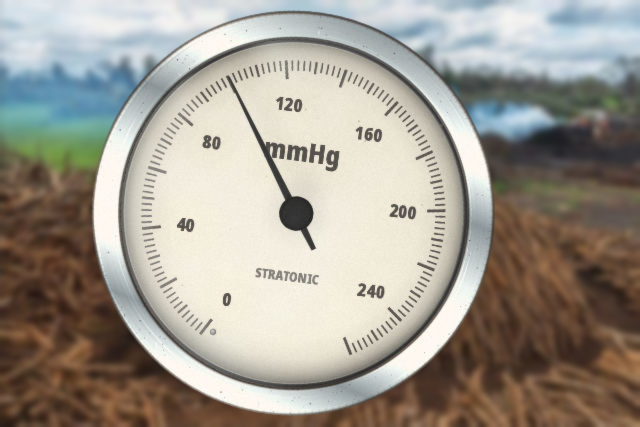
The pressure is 100 mmHg
